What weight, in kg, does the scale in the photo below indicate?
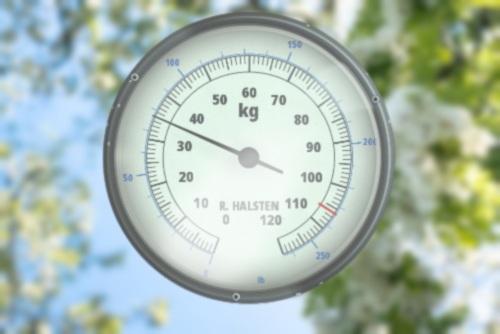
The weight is 35 kg
